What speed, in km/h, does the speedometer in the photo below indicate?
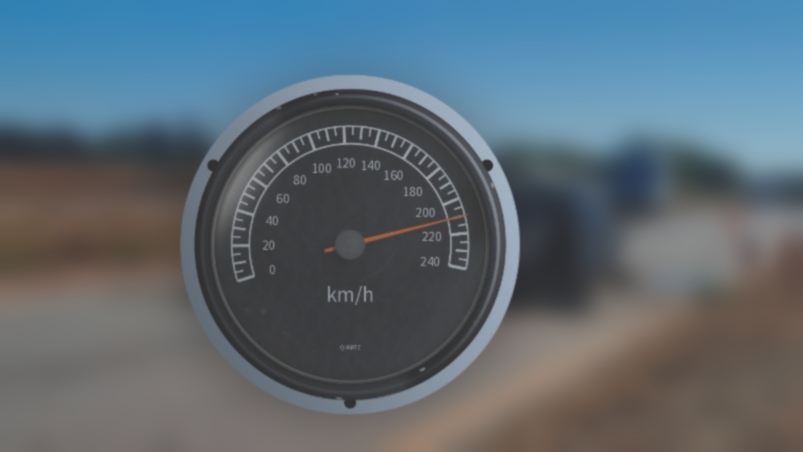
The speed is 210 km/h
